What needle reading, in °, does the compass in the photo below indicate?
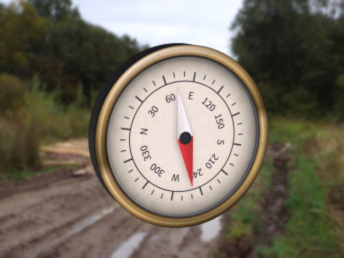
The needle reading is 250 °
